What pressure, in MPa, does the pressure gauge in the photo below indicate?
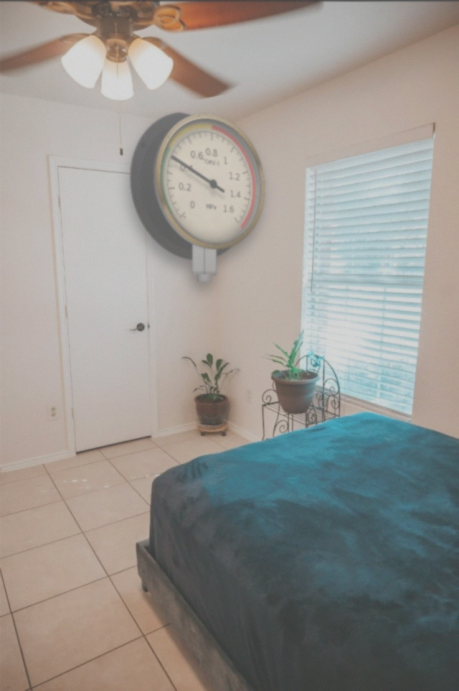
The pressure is 0.4 MPa
